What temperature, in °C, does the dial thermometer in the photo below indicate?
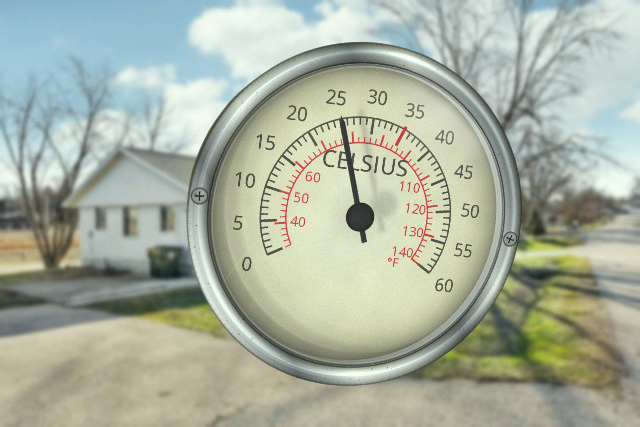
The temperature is 25 °C
